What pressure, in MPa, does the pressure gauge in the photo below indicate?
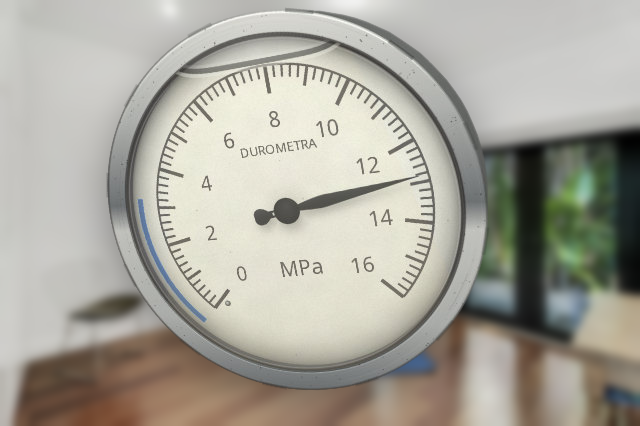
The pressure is 12.8 MPa
